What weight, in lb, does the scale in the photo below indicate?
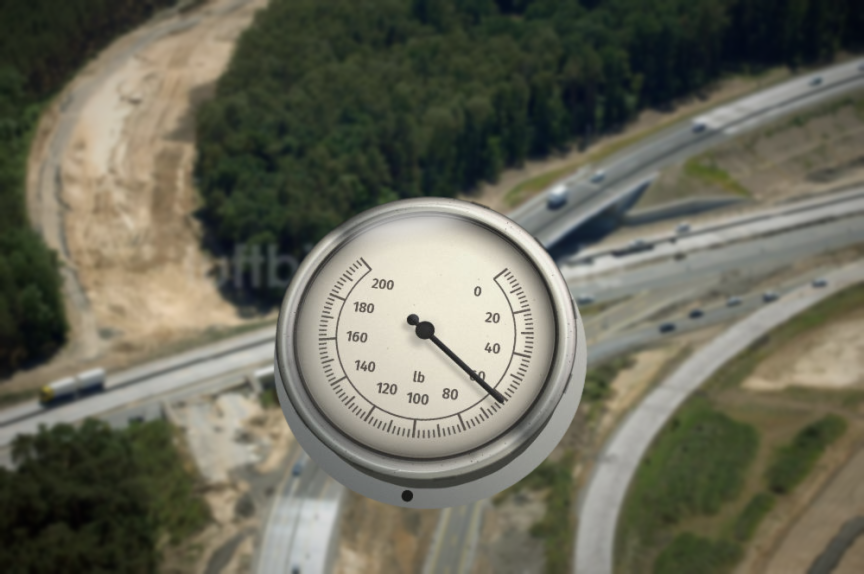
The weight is 62 lb
